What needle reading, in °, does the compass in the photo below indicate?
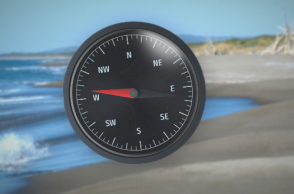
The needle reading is 280 °
